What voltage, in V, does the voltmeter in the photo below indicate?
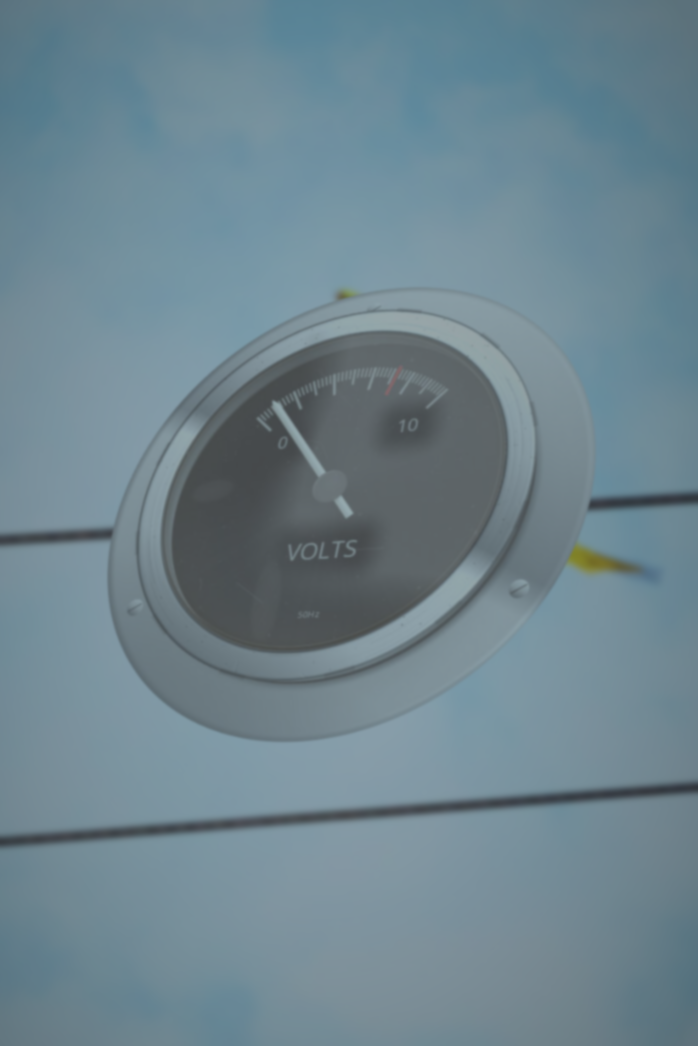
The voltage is 1 V
